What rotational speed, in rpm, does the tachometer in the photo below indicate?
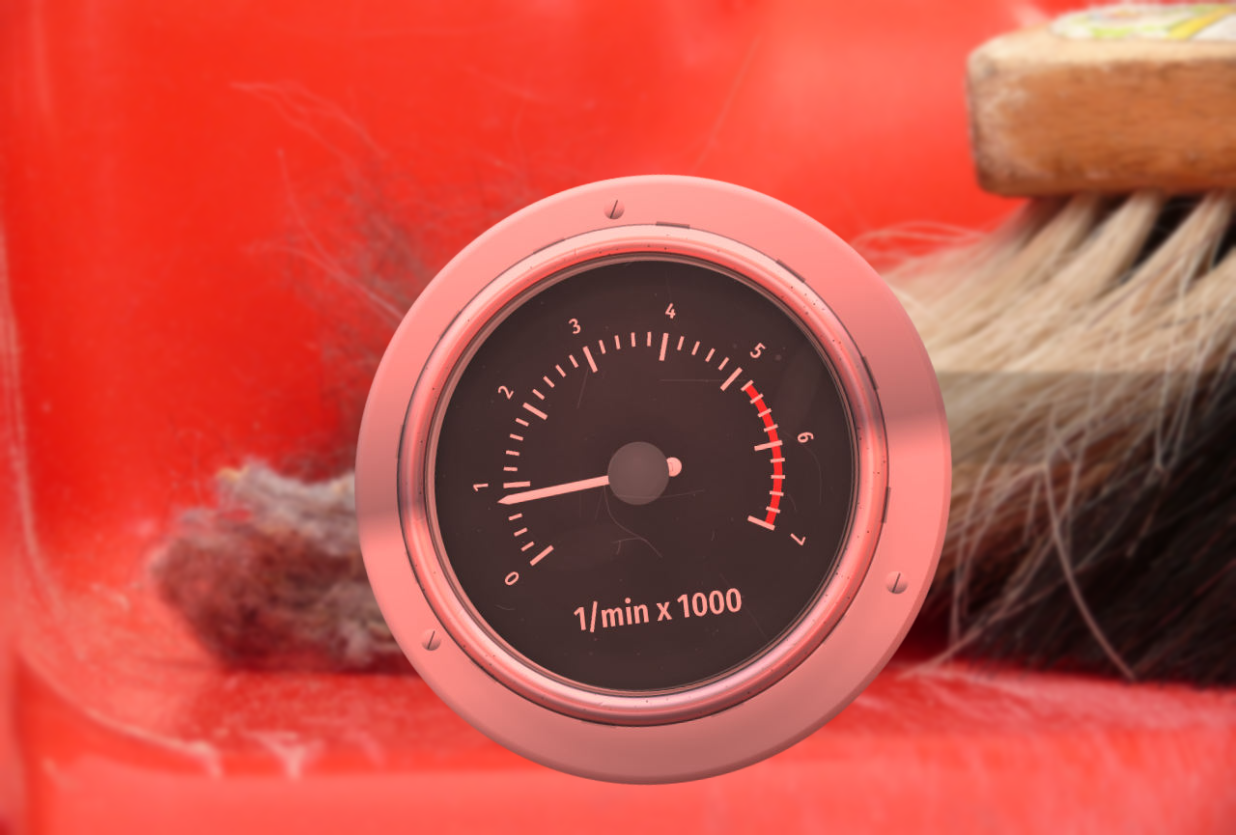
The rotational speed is 800 rpm
